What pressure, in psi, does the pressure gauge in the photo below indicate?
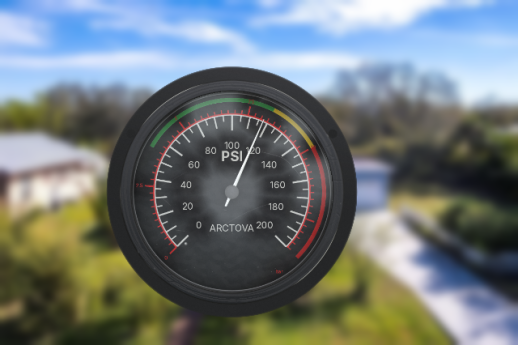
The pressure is 117.5 psi
